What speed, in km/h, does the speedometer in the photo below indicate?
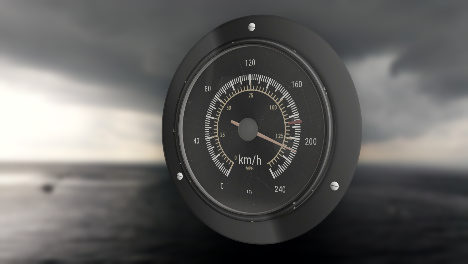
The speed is 210 km/h
